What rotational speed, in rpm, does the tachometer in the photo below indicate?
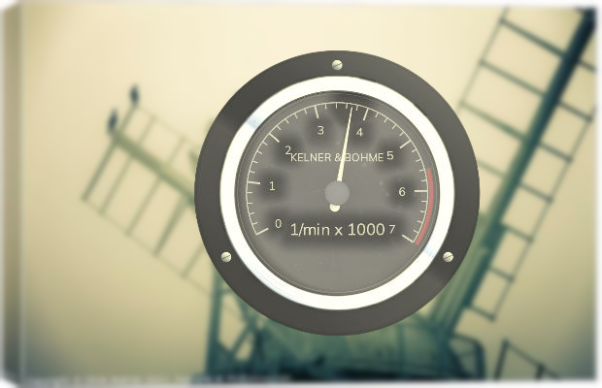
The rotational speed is 3700 rpm
